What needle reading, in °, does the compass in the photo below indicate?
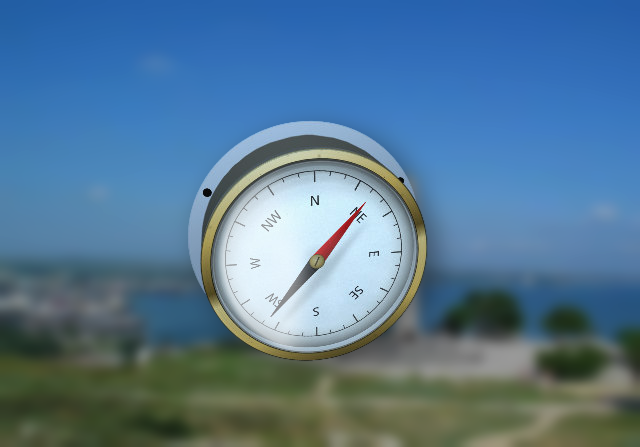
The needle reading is 40 °
